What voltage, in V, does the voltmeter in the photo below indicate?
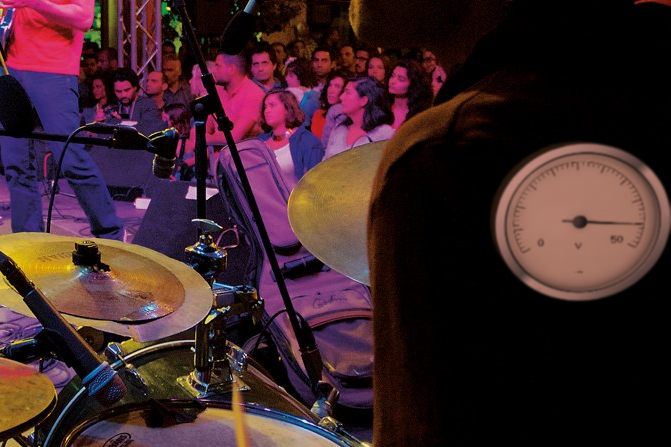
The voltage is 45 V
